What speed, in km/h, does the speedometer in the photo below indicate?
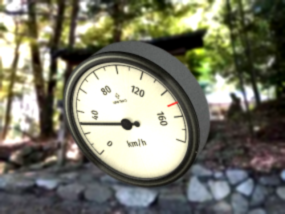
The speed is 30 km/h
